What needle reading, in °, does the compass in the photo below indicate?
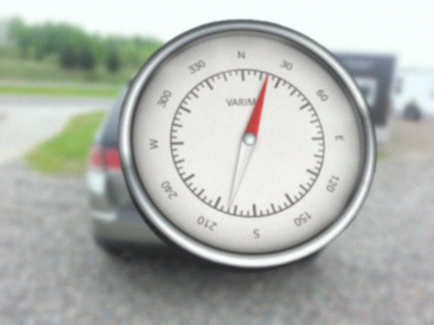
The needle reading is 20 °
